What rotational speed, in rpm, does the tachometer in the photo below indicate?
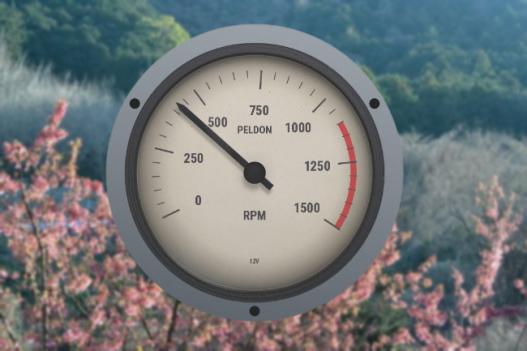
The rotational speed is 425 rpm
